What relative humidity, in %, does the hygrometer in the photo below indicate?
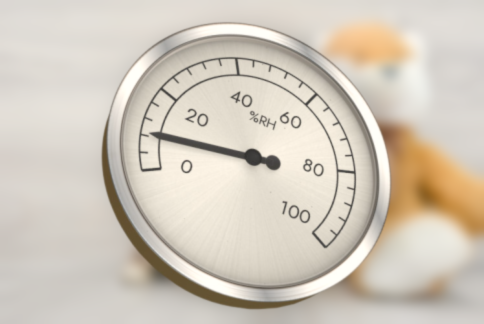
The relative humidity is 8 %
